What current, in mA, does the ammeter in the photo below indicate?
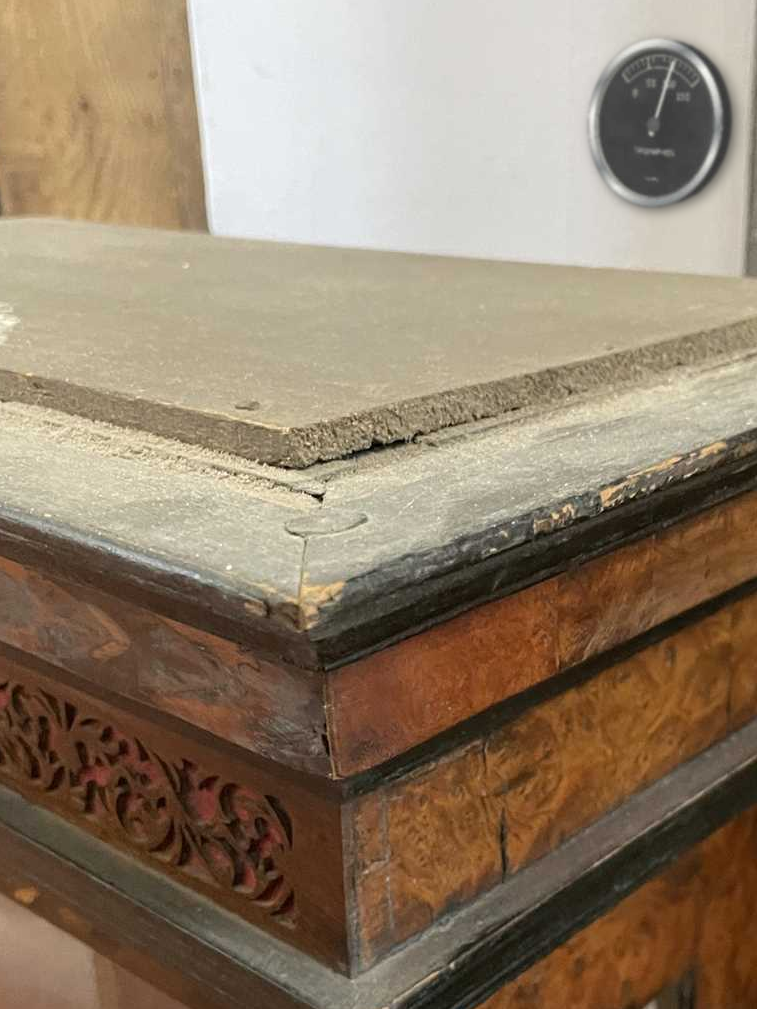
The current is 100 mA
